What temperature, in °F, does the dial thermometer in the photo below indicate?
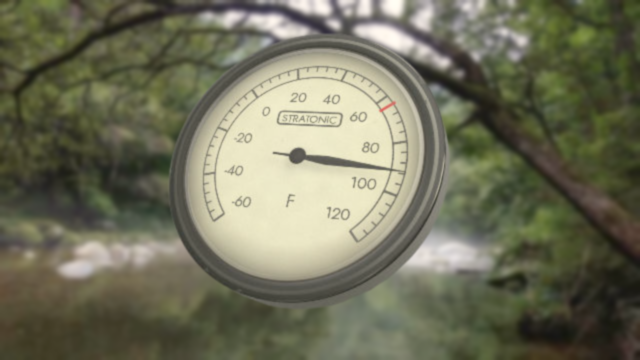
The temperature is 92 °F
